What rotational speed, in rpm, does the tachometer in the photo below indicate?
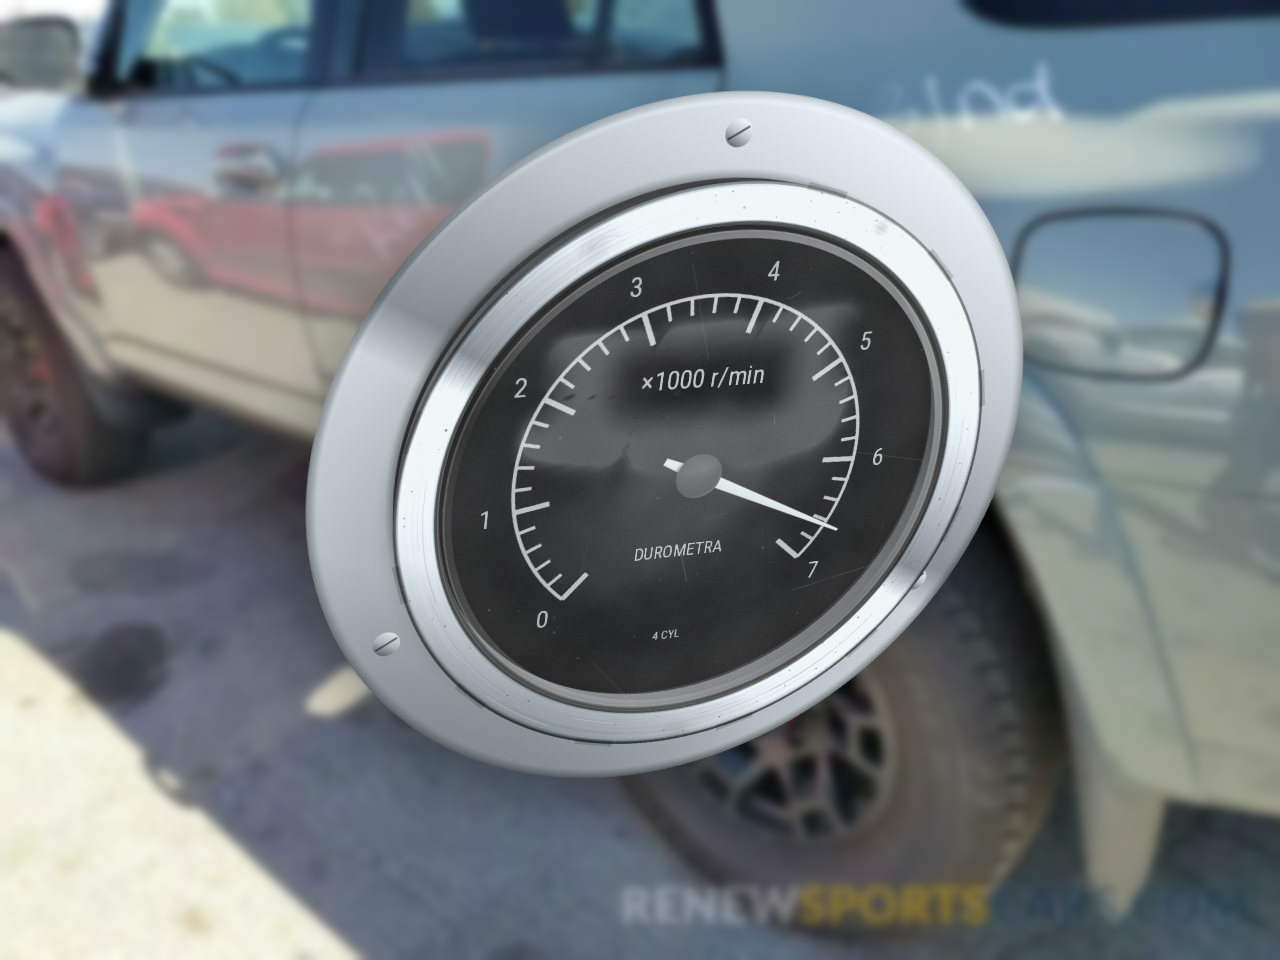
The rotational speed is 6600 rpm
